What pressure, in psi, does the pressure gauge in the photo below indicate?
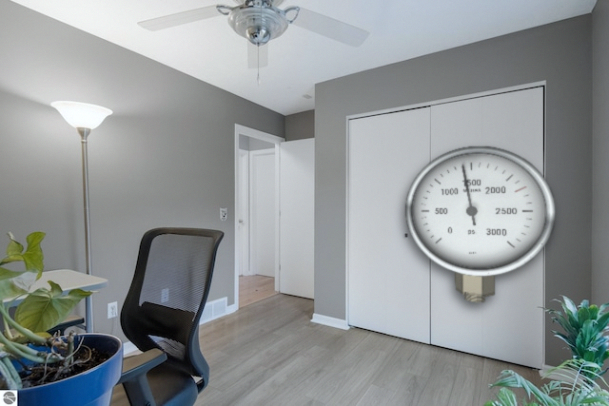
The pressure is 1400 psi
